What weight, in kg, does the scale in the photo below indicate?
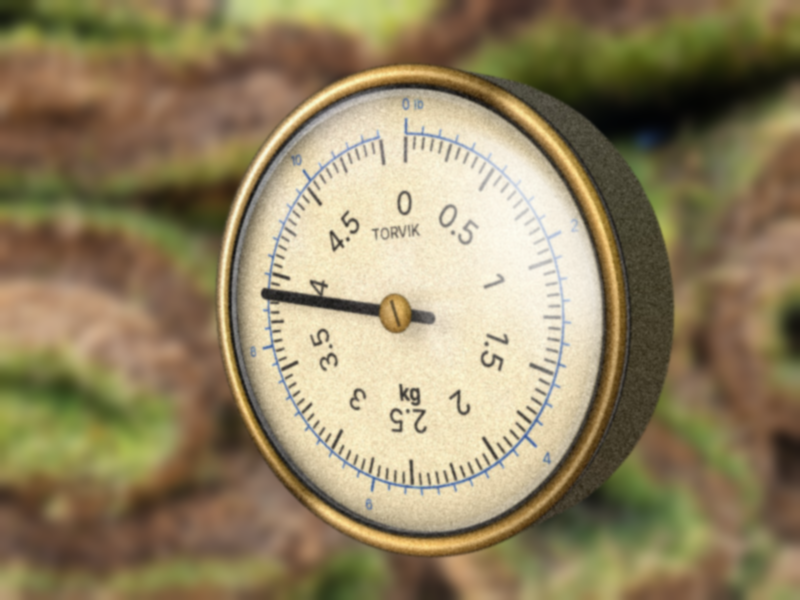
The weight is 3.9 kg
